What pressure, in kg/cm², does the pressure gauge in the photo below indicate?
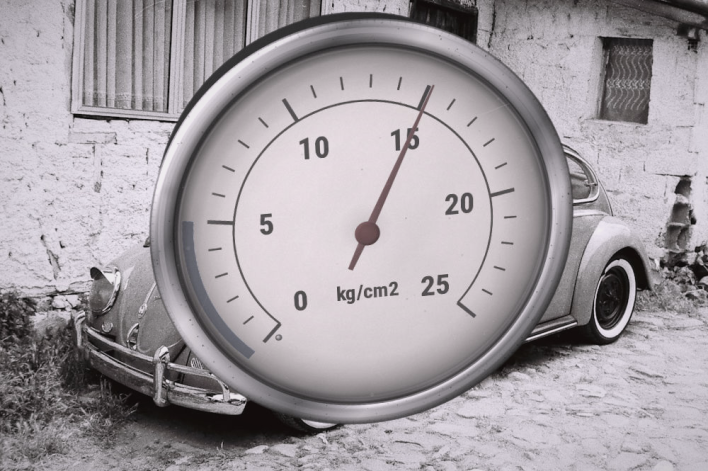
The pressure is 15 kg/cm²
